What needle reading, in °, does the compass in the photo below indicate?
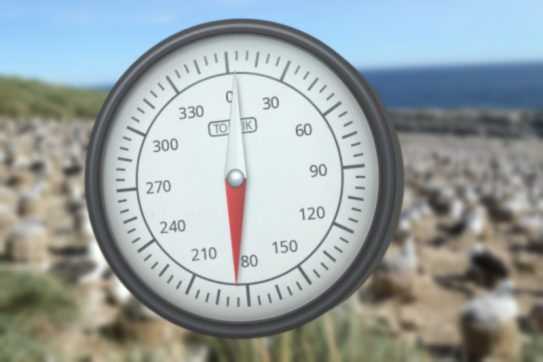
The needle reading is 185 °
